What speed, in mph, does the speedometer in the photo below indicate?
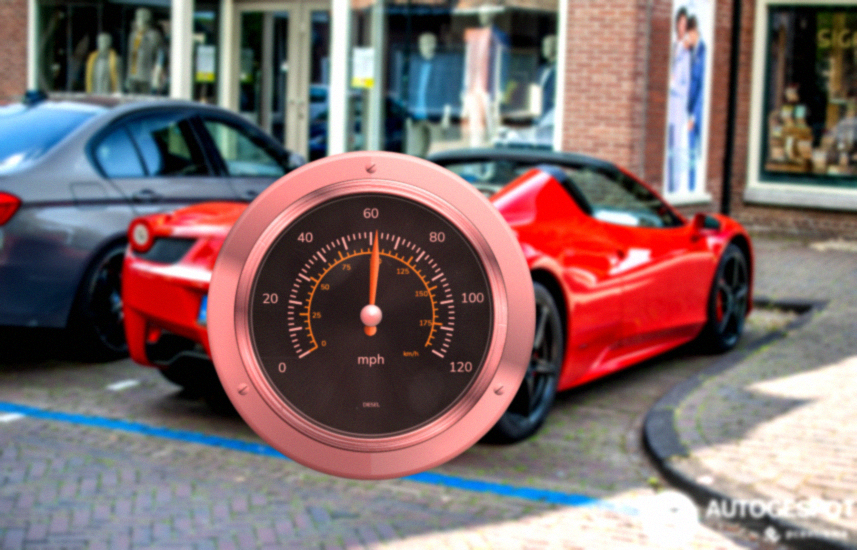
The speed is 62 mph
